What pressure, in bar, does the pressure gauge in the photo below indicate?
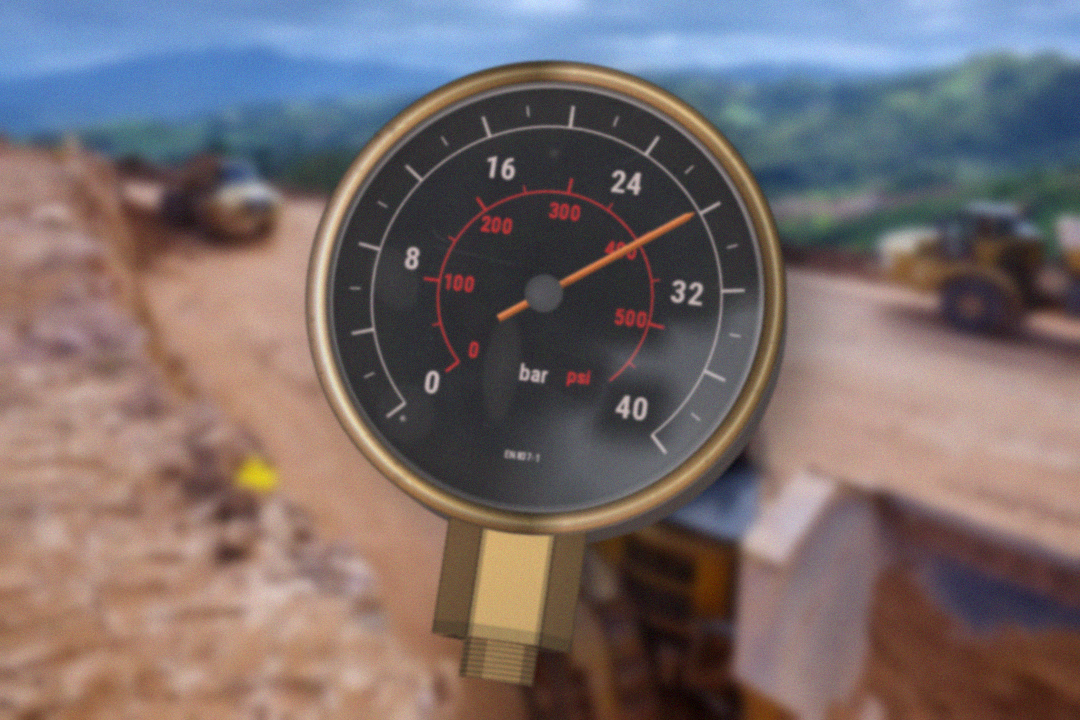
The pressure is 28 bar
